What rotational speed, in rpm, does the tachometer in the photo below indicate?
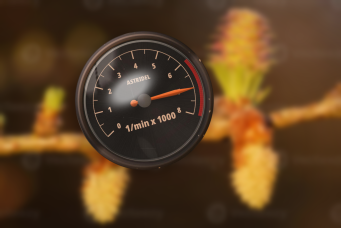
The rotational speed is 7000 rpm
